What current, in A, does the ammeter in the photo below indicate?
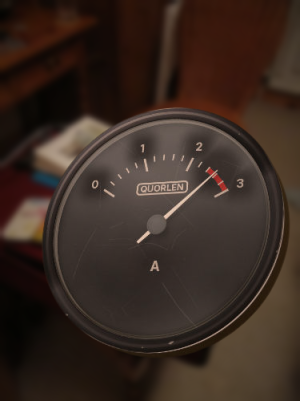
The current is 2.6 A
